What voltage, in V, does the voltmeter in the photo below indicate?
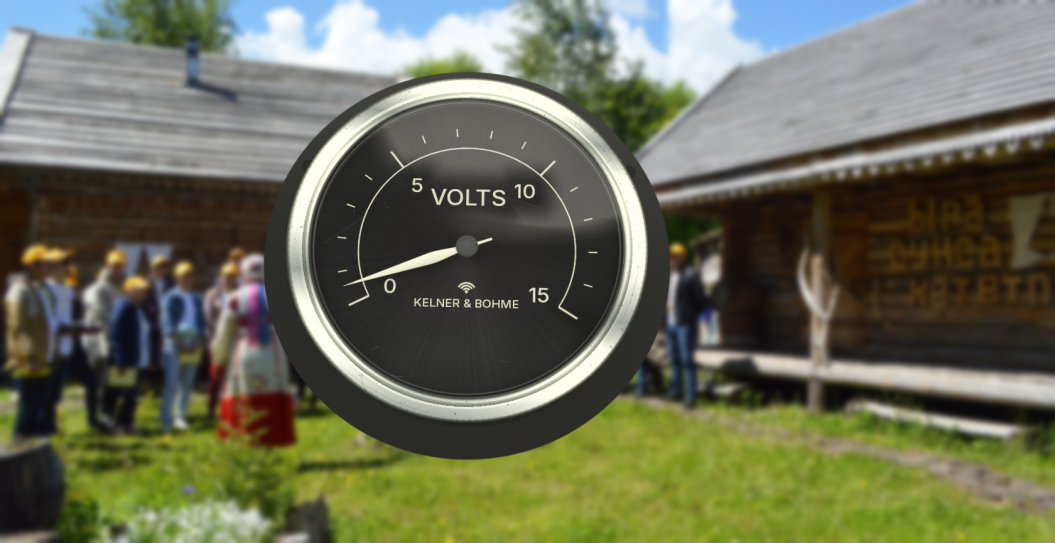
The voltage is 0.5 V
